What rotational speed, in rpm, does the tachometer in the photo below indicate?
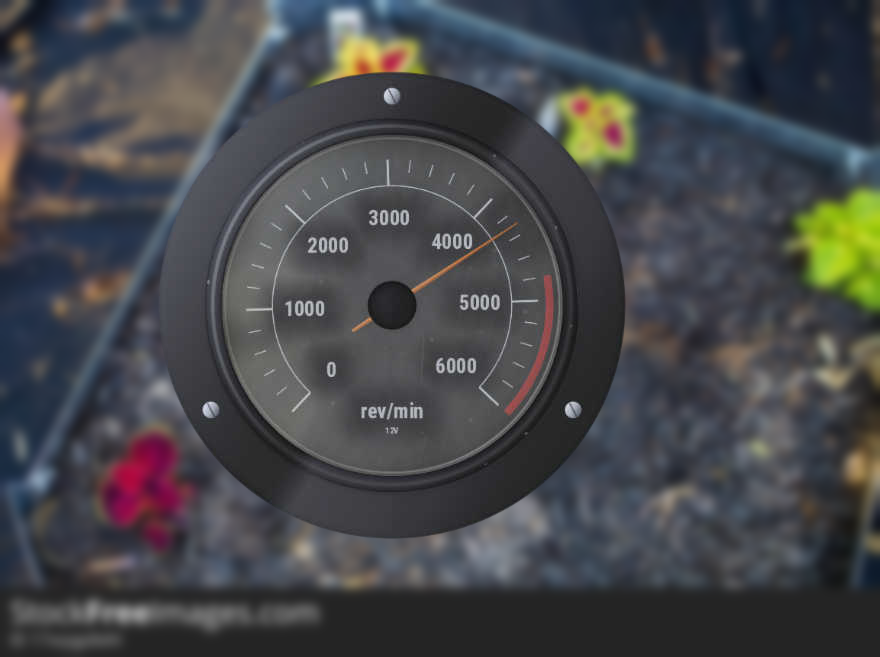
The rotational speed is 4300 rpm
